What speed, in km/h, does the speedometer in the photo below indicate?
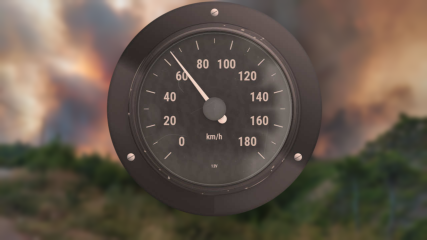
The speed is 65 km/h
